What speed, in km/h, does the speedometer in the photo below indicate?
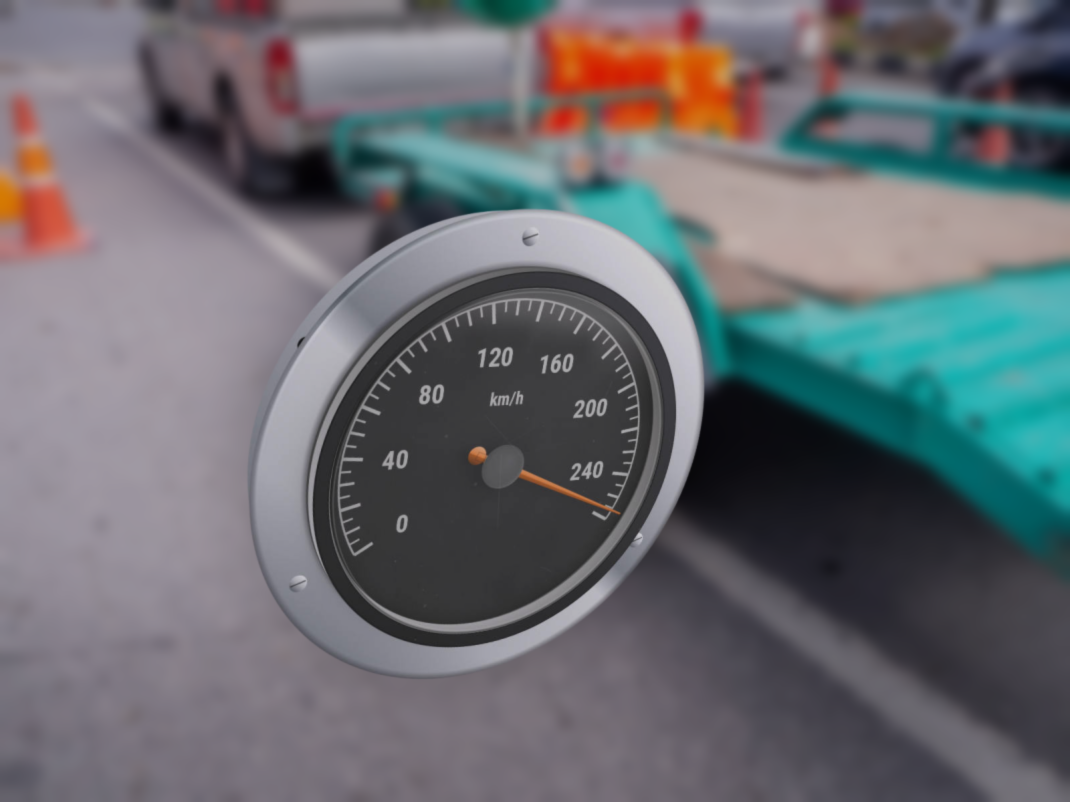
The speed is 255 km/h
